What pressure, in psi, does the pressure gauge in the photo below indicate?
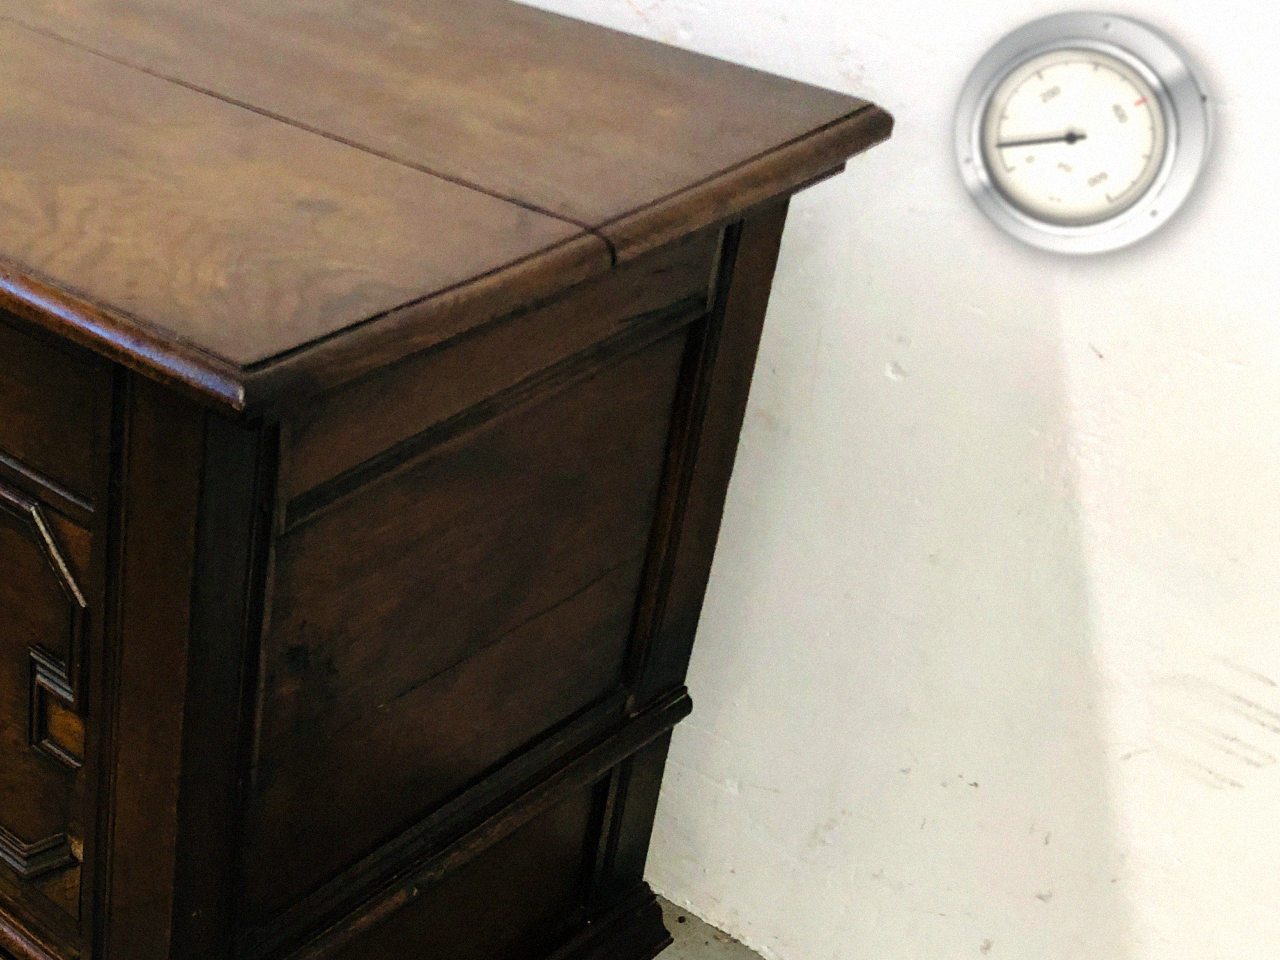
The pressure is 50 psi
